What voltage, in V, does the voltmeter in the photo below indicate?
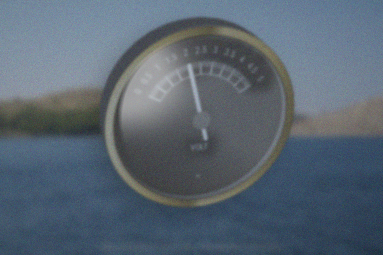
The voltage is 2 V
